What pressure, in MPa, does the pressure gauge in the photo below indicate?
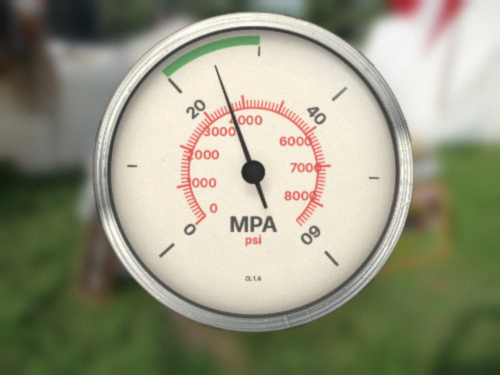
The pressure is 25 MPa
